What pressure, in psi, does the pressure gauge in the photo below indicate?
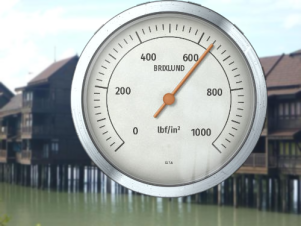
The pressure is 640 psi
